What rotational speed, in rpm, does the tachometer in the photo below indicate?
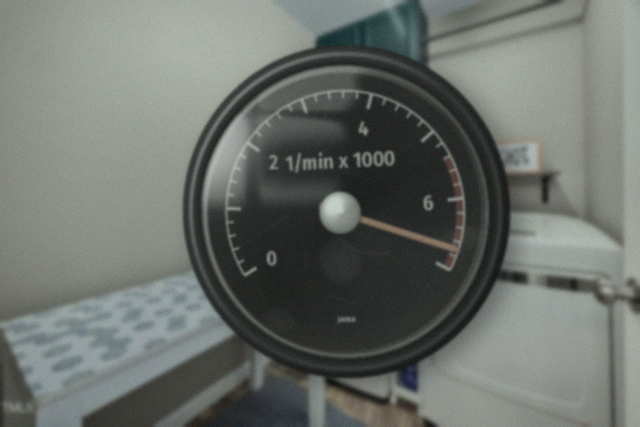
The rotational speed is 6700 rpm
